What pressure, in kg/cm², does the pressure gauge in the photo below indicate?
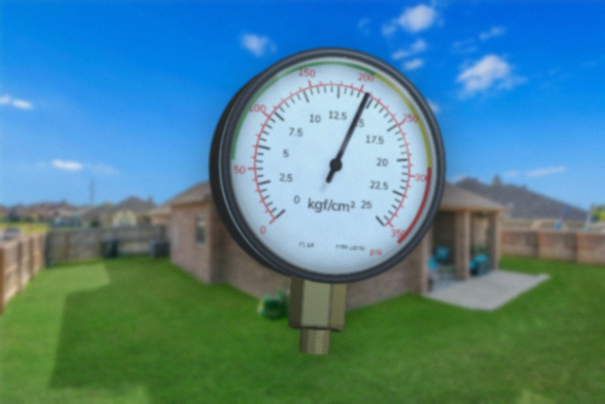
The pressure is 14.5 kg/cm²
